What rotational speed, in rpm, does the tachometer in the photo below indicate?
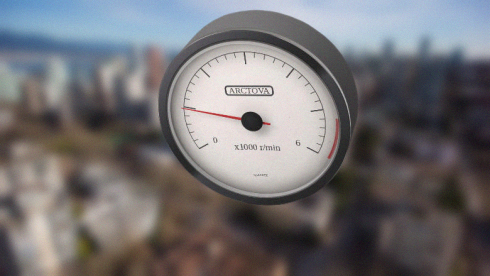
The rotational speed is 1000 rpm
